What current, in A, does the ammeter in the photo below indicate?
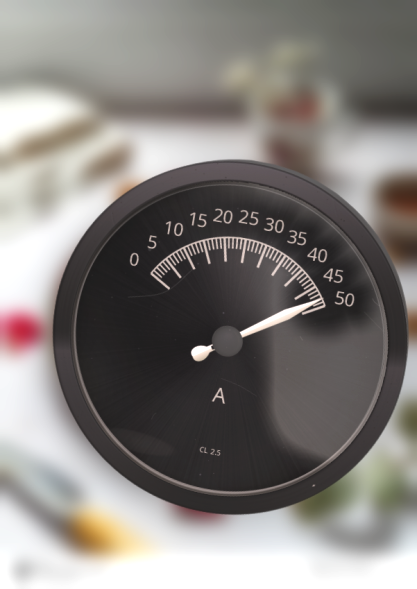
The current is 48 A
